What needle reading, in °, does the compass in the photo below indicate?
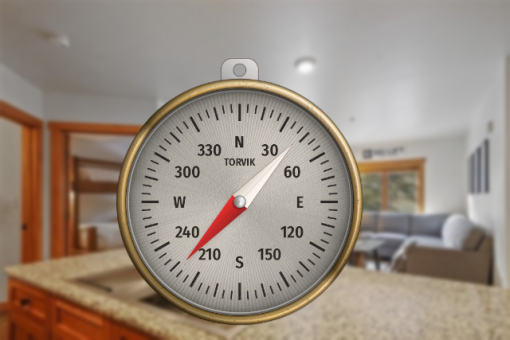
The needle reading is 222.5 °
